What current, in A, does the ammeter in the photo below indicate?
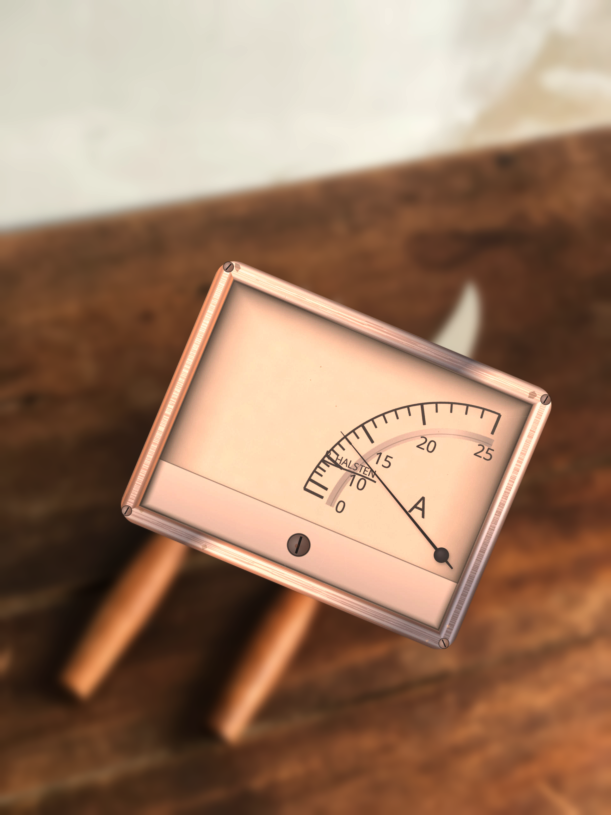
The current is 13 A
